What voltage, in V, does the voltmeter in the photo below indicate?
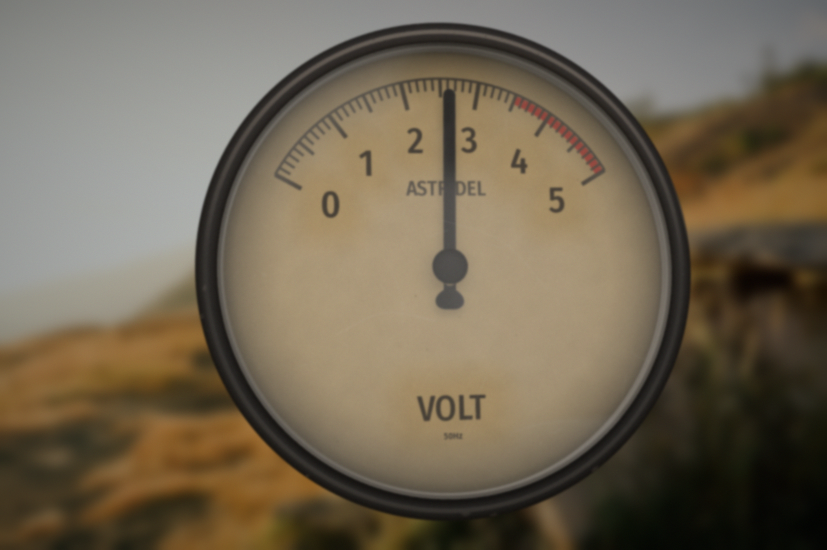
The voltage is 2.6 V
